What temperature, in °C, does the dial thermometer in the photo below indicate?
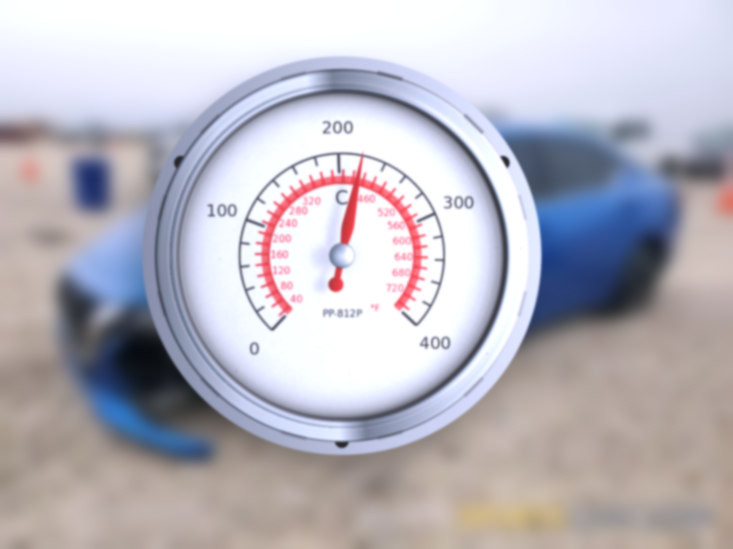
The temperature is 220 °C
